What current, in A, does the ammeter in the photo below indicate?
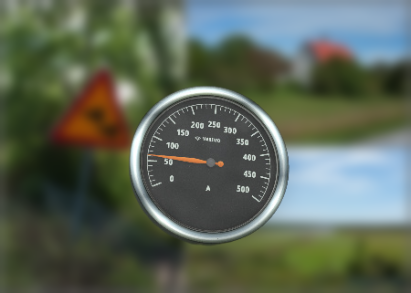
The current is 60 A
